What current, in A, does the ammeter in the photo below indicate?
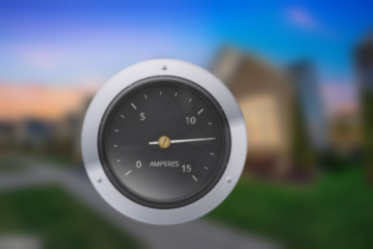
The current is 12 A
